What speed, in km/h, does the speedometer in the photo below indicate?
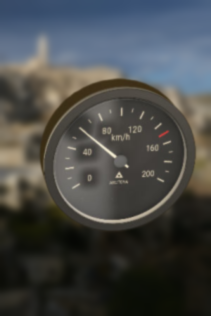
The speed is 60 km/h
